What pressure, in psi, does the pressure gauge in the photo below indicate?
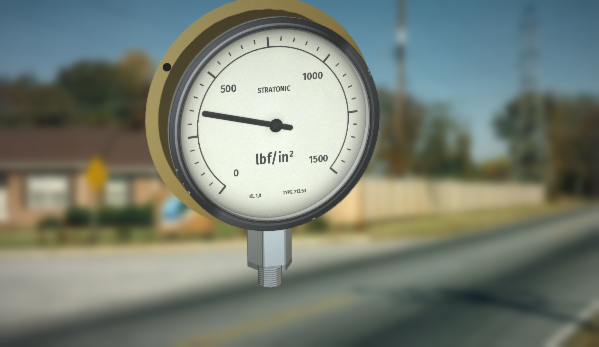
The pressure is 350 psi
